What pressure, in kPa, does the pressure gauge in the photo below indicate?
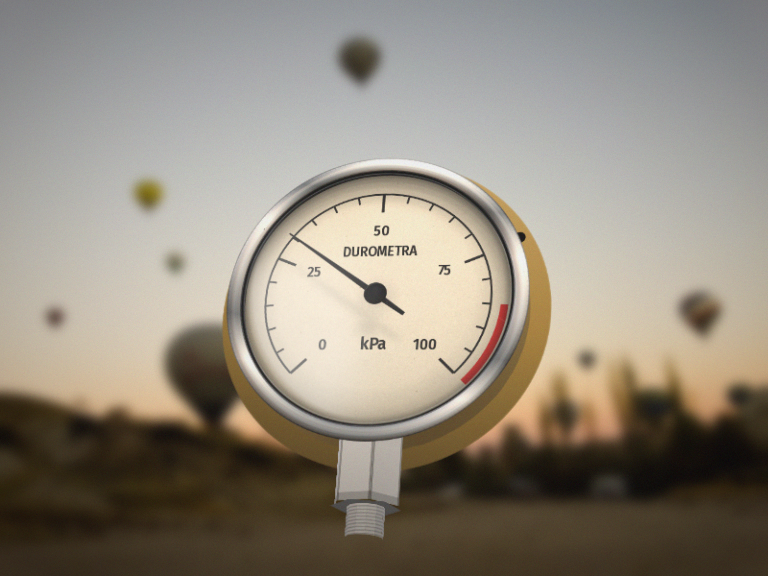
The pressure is 30 kPa
